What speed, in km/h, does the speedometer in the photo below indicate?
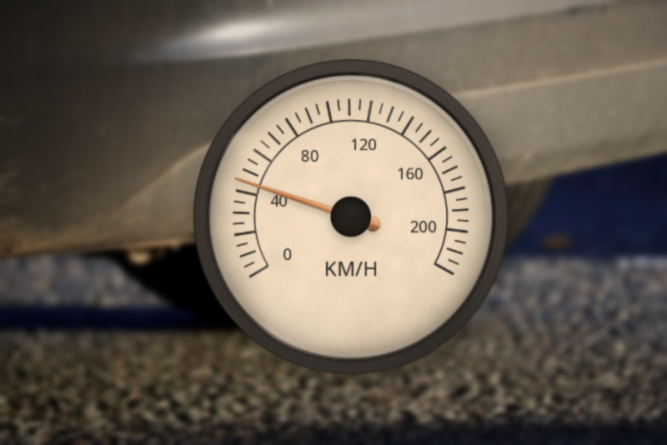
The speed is 45 km/h
